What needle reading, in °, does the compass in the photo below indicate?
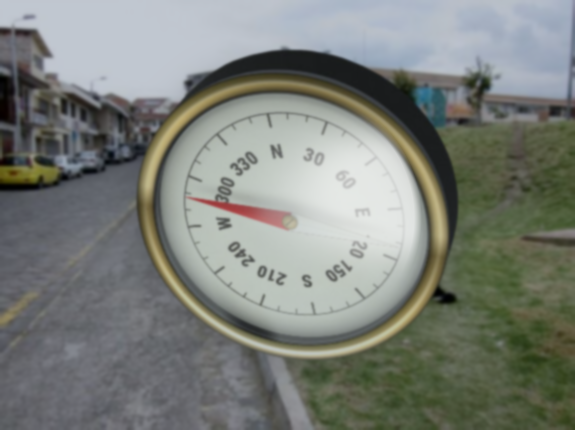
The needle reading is 290 °
